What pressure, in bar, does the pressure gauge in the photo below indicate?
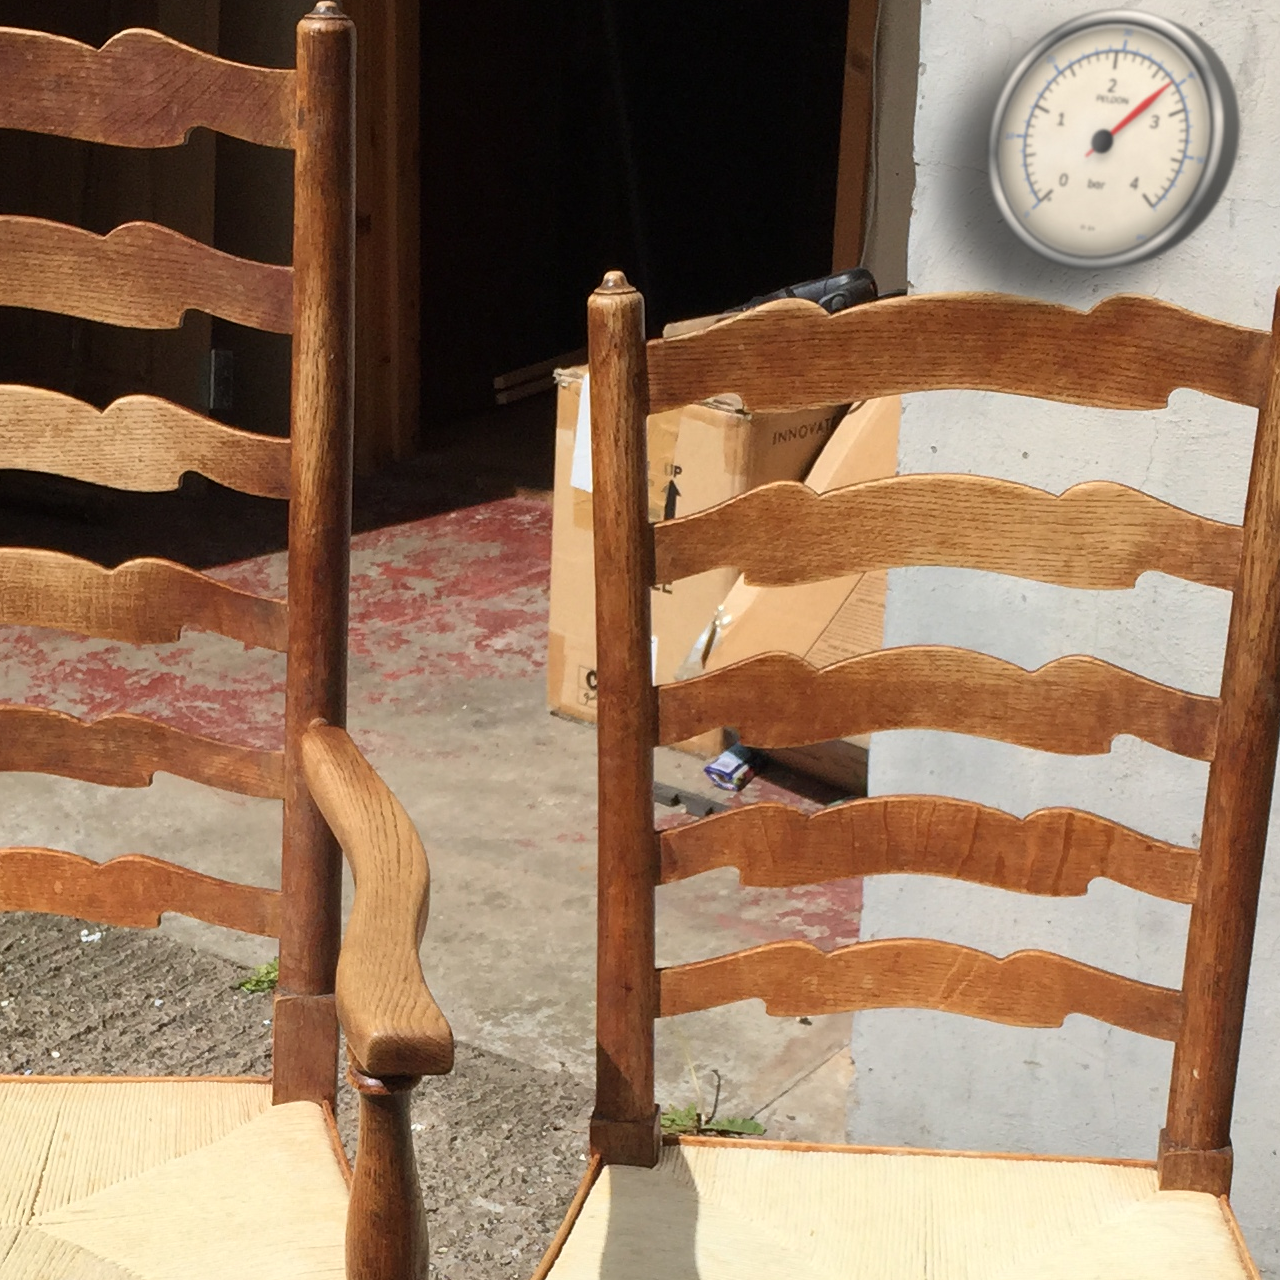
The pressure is 2.7 bar
